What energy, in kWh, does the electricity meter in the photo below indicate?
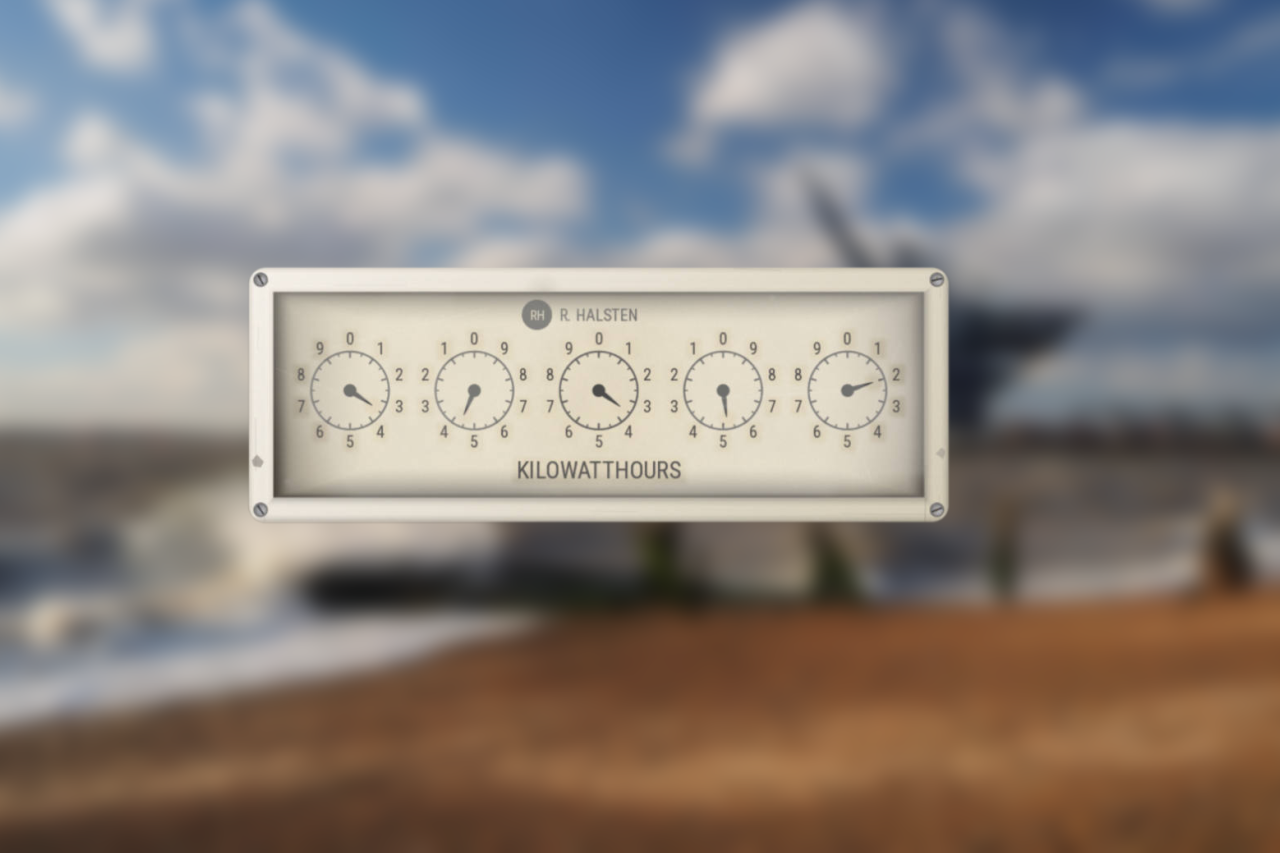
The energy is 34352 kWh
